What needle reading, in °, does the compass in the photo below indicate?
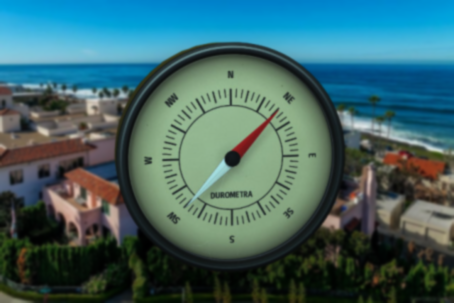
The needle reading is 45 °
